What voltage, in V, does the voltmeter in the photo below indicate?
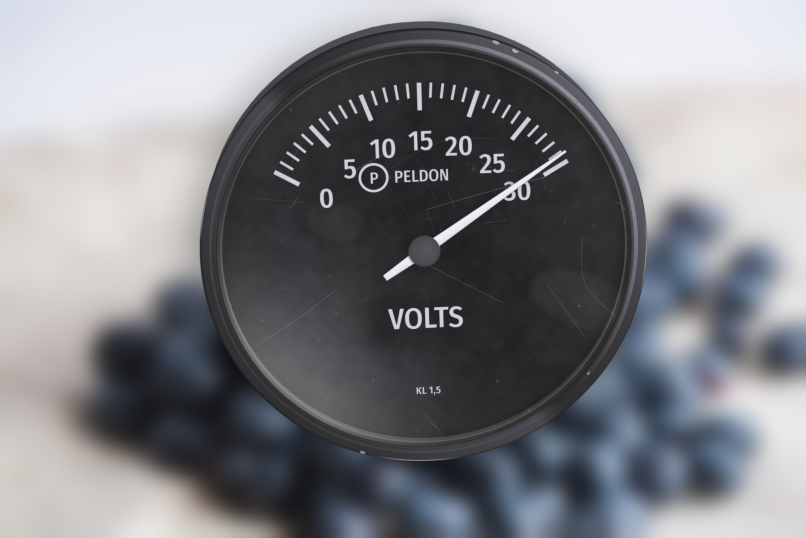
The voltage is 29 V
